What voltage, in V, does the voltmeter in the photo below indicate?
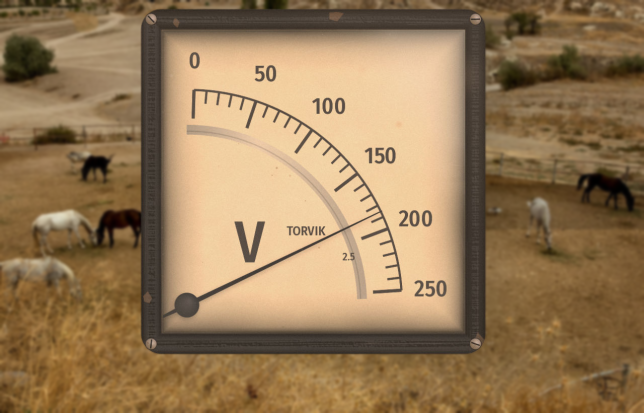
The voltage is 185 V
